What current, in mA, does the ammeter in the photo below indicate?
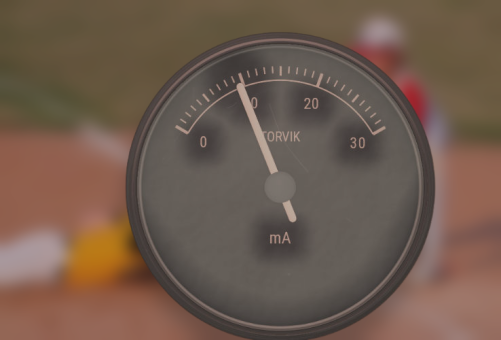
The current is 9.5 mA
